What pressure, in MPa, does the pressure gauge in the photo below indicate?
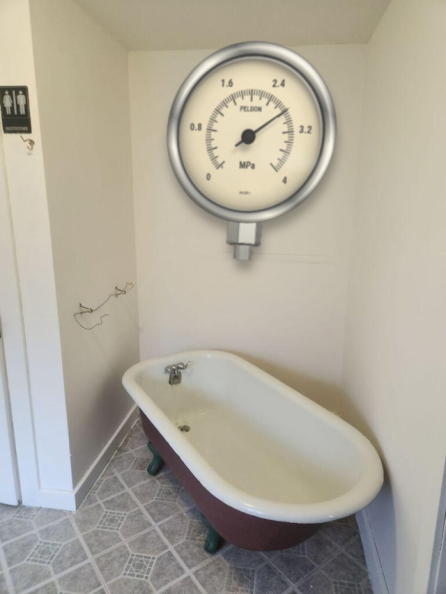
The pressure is 2.8 MPa
